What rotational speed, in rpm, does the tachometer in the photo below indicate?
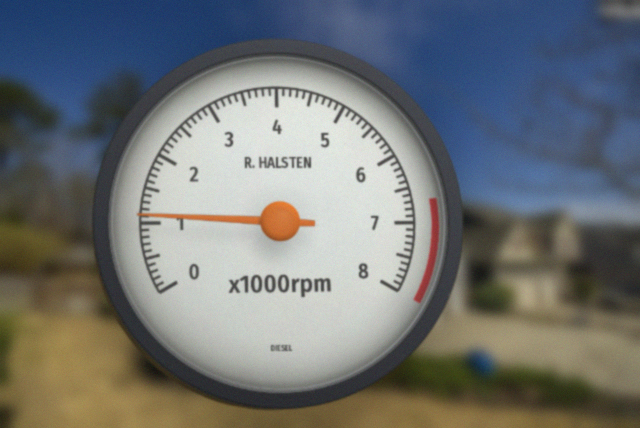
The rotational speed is 1100 rpm
